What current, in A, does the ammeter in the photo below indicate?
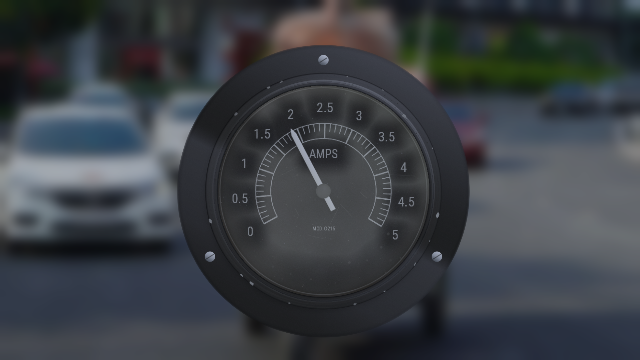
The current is 1.9 A
